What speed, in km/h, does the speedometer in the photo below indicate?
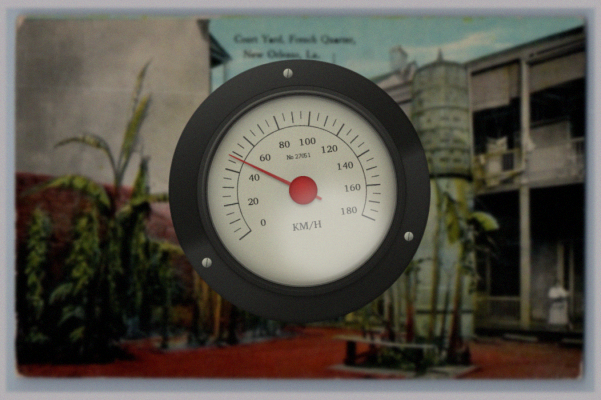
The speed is 47.5 km/h
